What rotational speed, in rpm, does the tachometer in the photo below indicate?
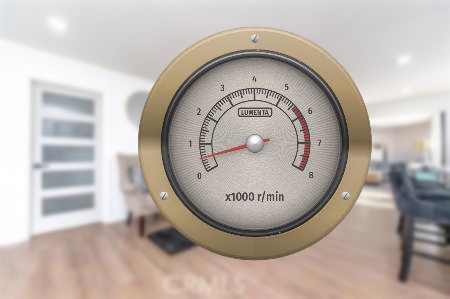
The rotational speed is 500 rpm
